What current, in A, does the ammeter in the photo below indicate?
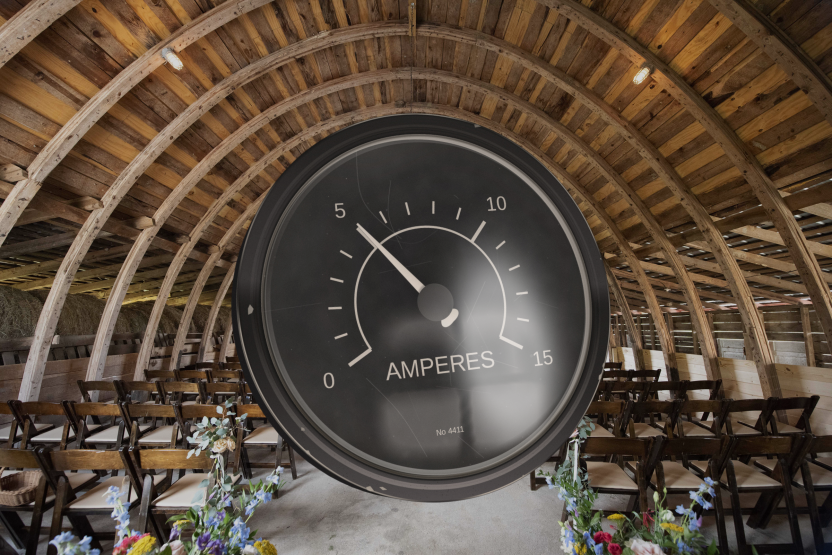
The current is 5 A
